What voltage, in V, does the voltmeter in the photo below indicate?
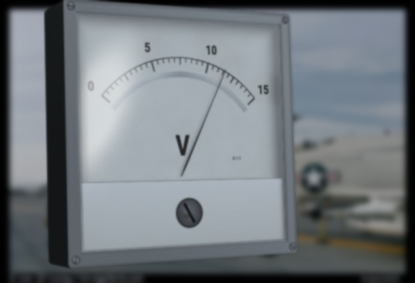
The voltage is 11.5 V
